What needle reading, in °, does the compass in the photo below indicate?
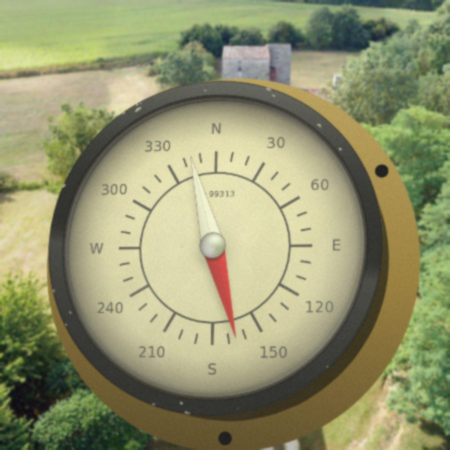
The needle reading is 165 °
